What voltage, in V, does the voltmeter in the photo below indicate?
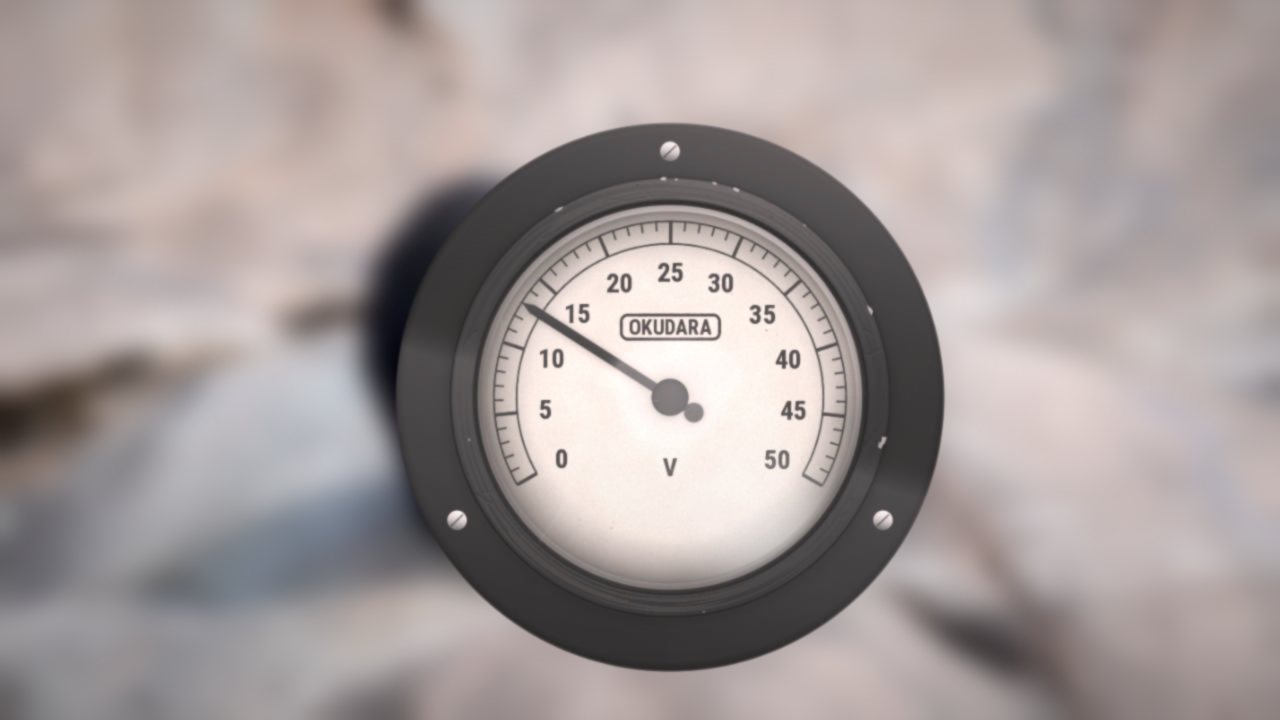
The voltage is 13 V
